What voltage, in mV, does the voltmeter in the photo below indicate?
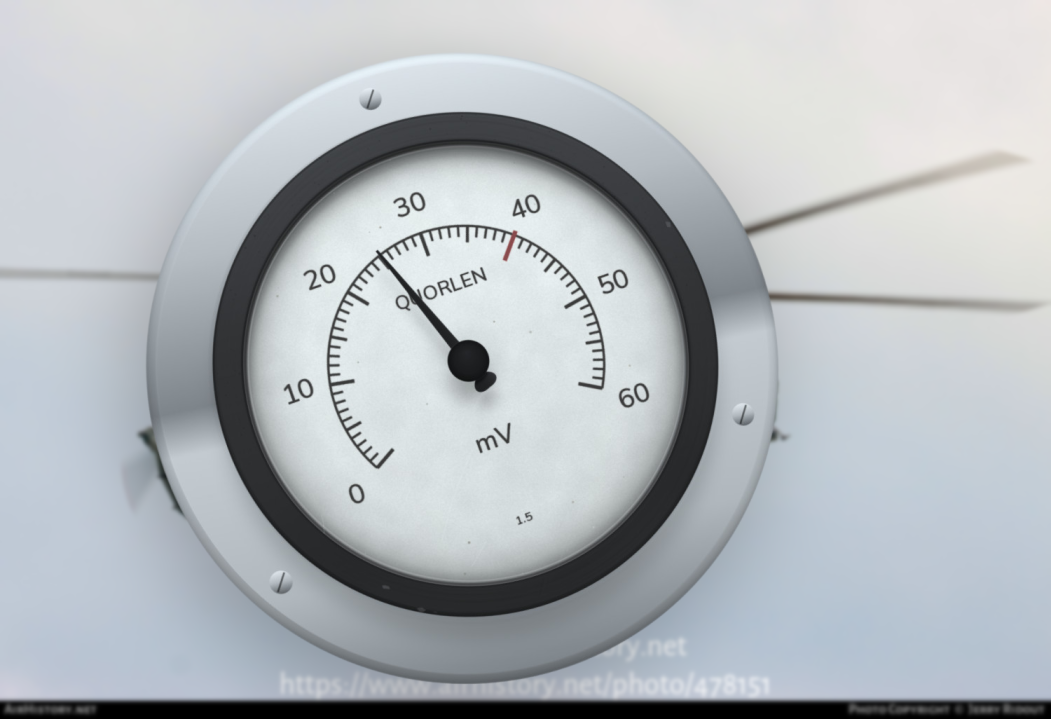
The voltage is 25 mV
